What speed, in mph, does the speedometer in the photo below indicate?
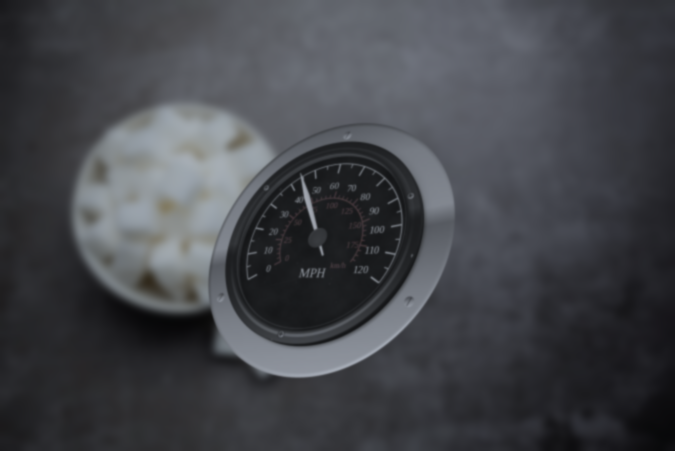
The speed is 45 mph
